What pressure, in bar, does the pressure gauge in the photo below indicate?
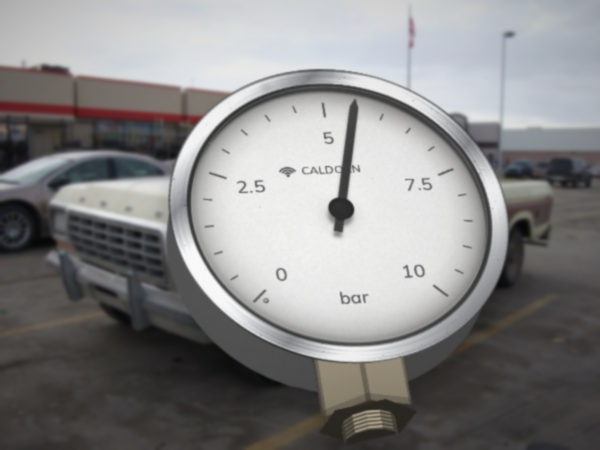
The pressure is 5.5 bar
